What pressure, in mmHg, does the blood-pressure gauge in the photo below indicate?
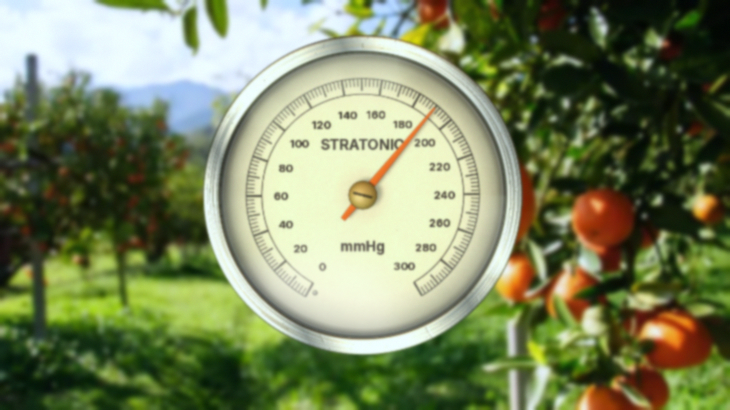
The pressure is 190 mmHg
